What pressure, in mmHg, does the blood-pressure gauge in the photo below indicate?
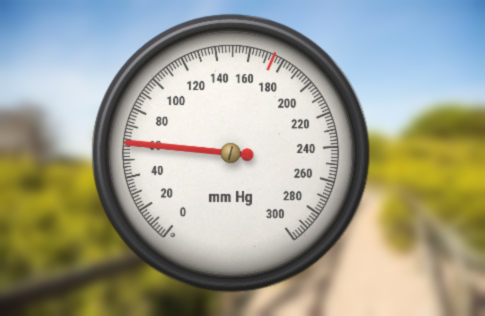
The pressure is 60 mmHg
